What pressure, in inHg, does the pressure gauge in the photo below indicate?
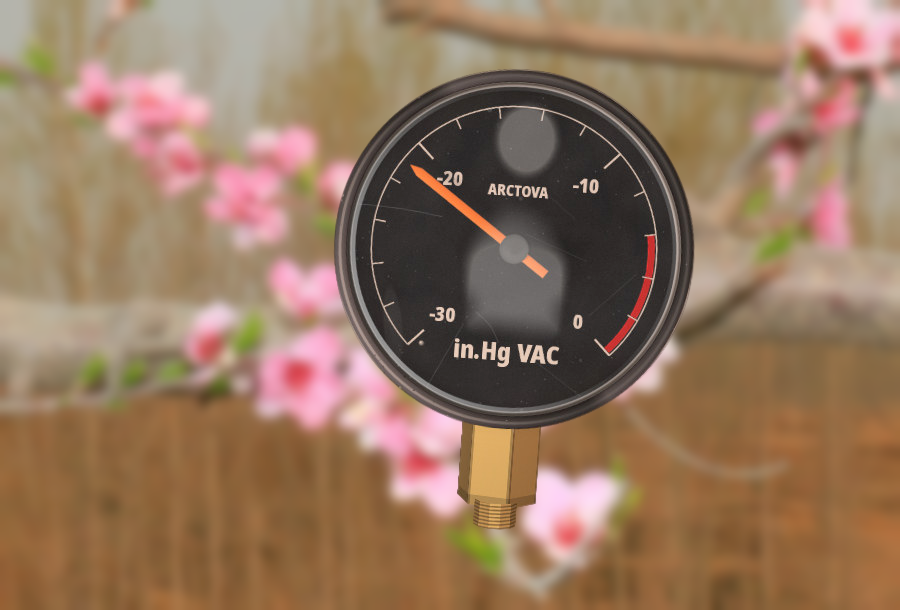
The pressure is -21 inHg
